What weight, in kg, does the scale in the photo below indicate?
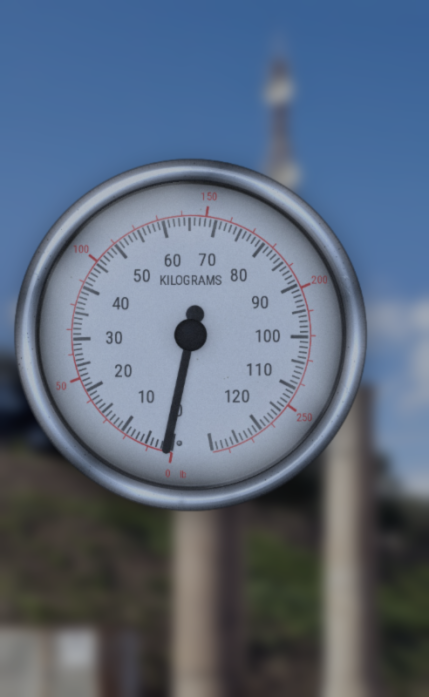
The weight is 1 kg
